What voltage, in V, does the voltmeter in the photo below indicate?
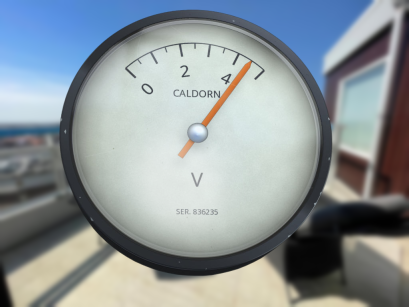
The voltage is 4.5 V
